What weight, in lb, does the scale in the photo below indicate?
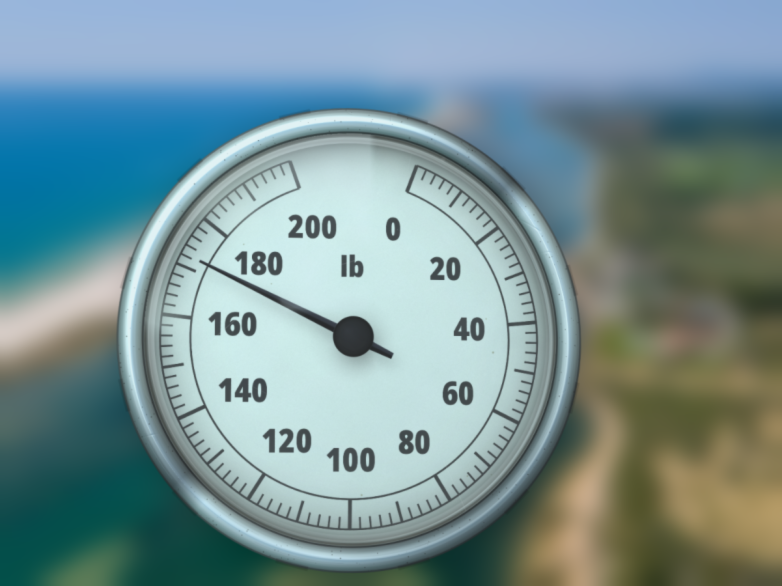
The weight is 172 lb
